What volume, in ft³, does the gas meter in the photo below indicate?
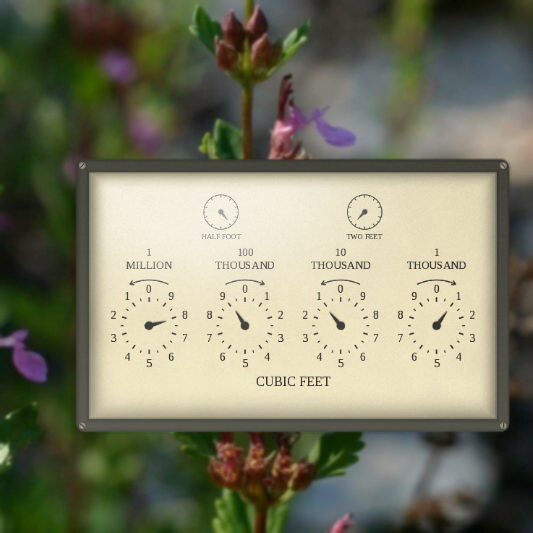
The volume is 791100 ft³
